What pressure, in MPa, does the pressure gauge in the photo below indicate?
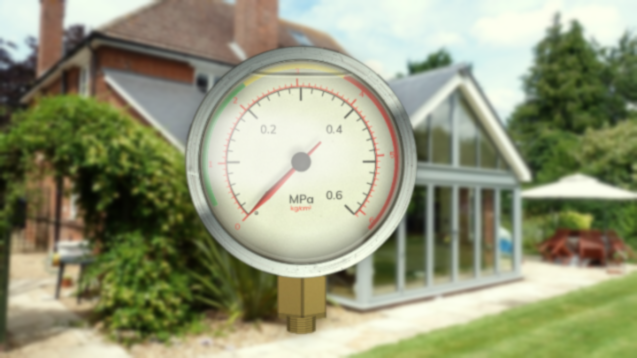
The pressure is 0 MPa
